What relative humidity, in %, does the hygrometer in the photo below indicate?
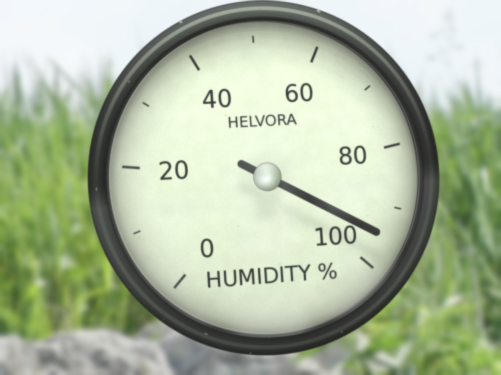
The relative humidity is 95 %
